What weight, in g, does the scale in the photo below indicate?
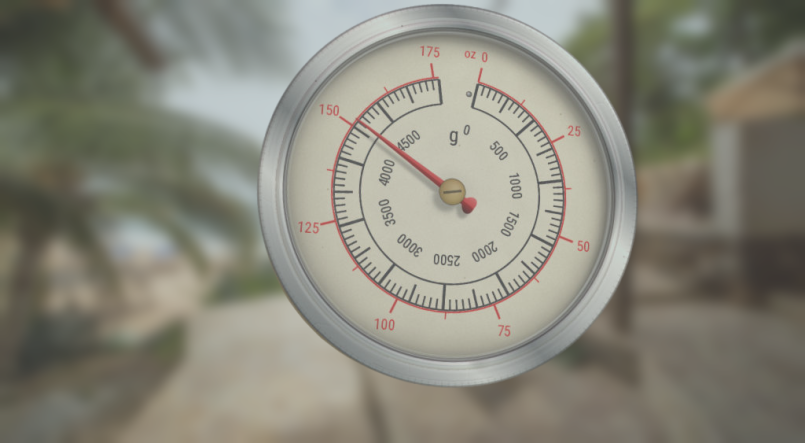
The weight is 4300 g
